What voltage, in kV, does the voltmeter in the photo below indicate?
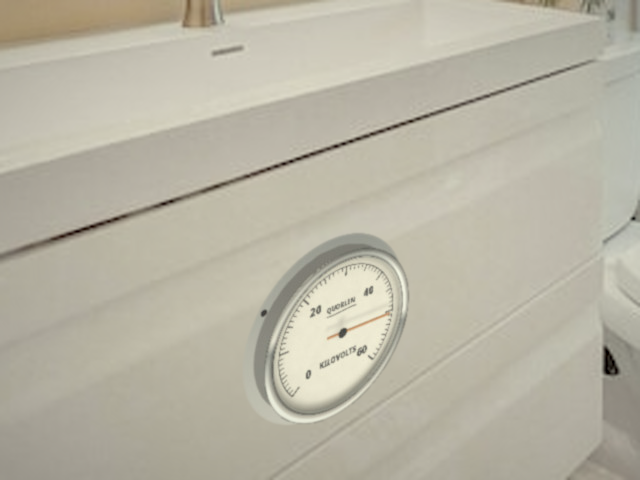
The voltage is 50 kV
